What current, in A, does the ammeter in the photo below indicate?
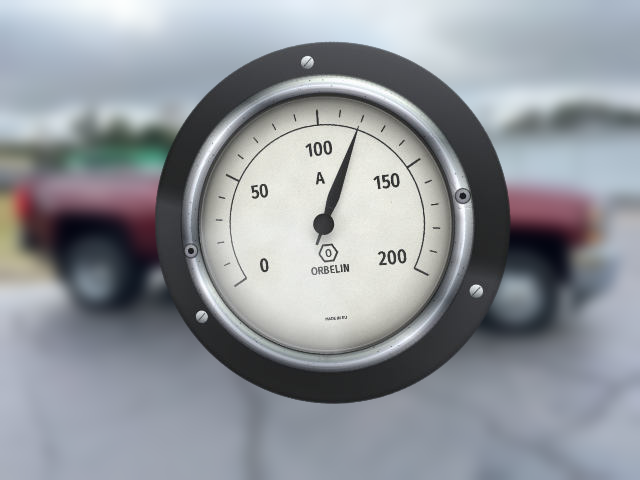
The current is 120 A
